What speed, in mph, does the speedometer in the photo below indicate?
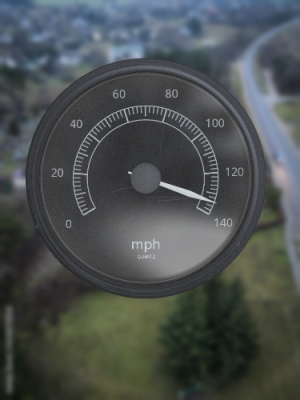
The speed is 134 mph
